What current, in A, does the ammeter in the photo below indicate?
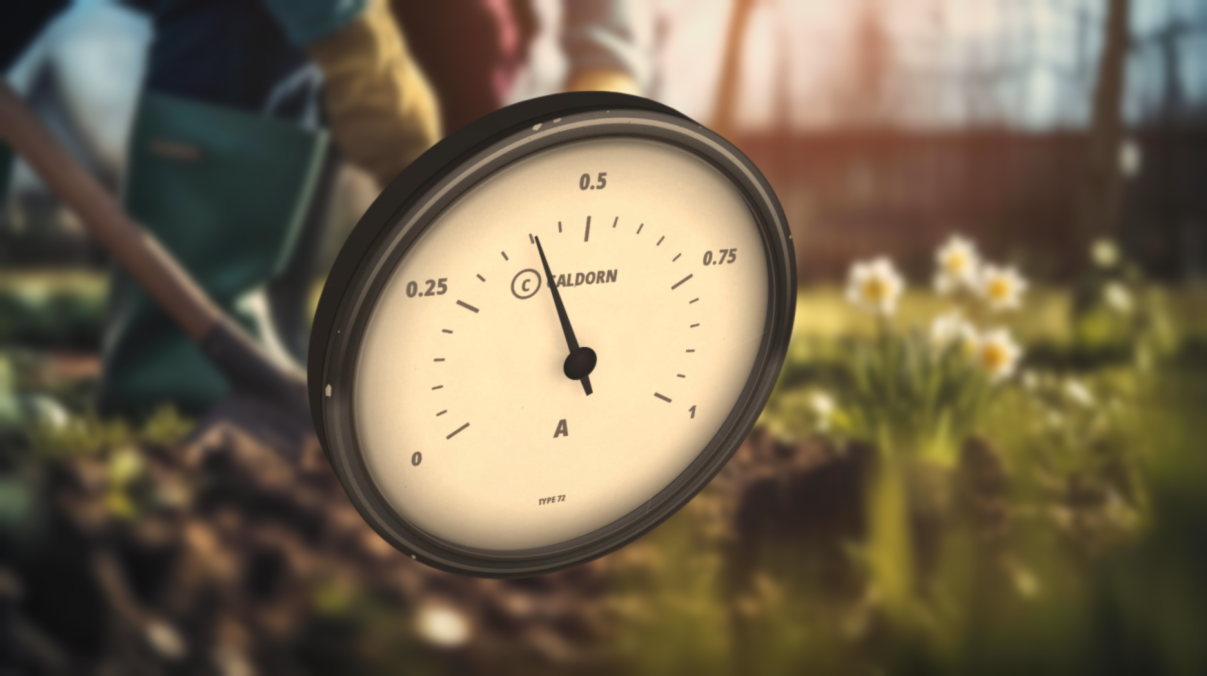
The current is 0.4 A
